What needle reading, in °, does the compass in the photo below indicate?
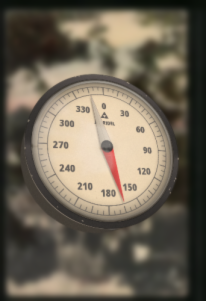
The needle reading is 165 °
